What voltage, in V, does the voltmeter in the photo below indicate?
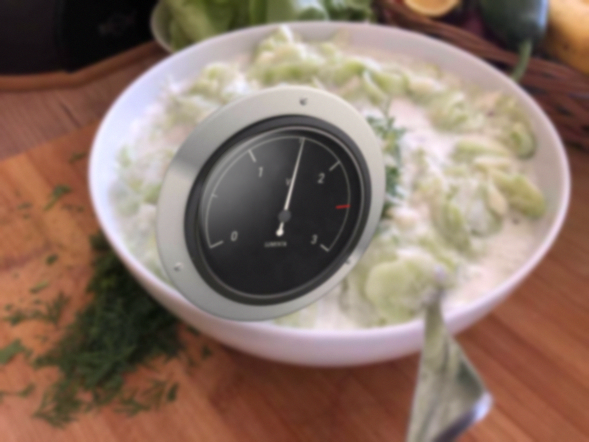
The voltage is 1.5 V
